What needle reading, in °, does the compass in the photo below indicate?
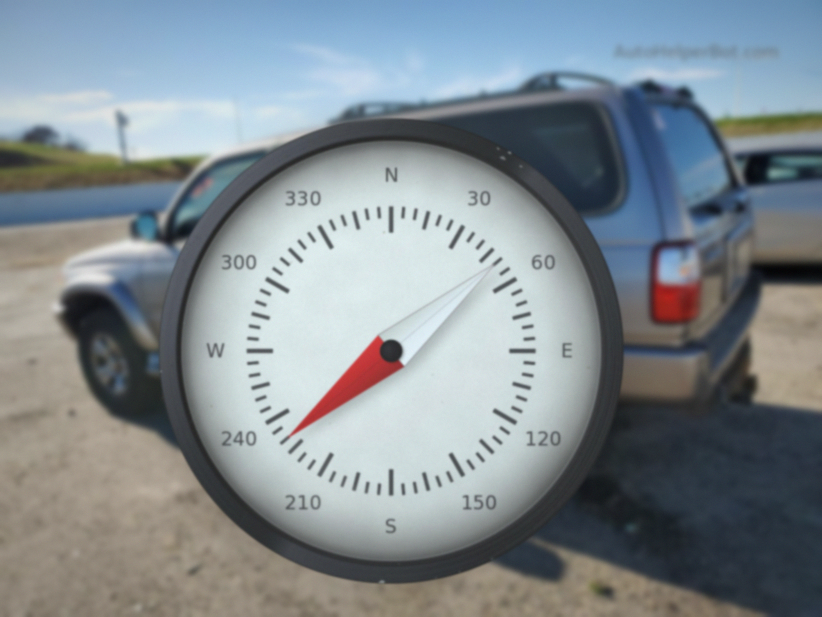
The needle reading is 230 °
